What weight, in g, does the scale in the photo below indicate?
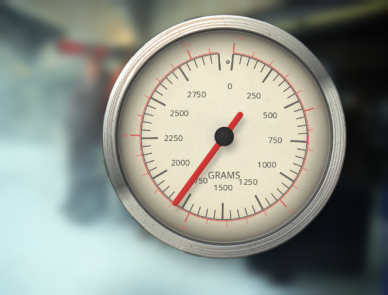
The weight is 1800 g
